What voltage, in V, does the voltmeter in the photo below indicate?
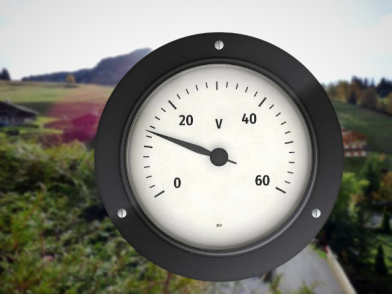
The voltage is 13 V
